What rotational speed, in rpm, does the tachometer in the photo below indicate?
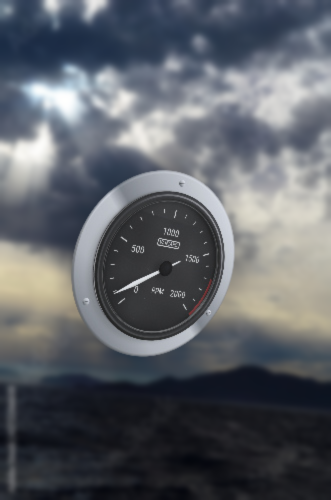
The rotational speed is 100 rpm
